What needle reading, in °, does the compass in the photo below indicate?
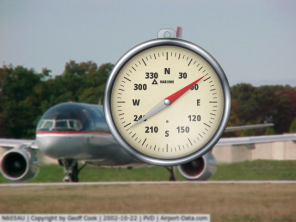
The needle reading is 55 °
